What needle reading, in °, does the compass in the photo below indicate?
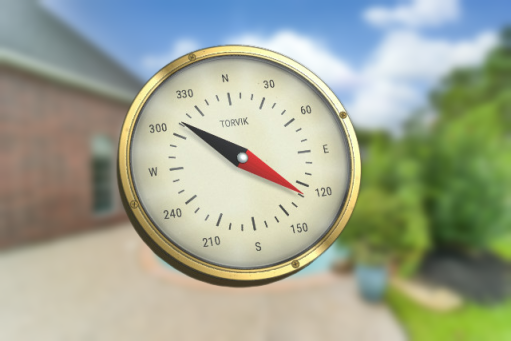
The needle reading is 130 °
